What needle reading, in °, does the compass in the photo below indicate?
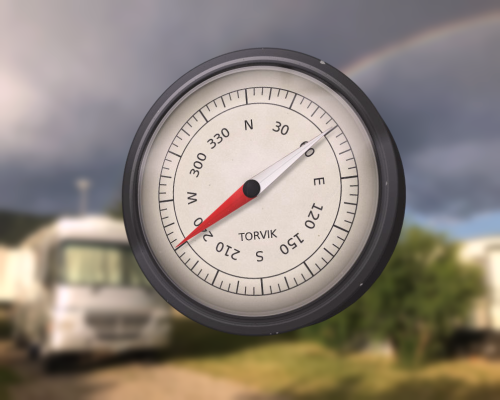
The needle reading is 240 °
